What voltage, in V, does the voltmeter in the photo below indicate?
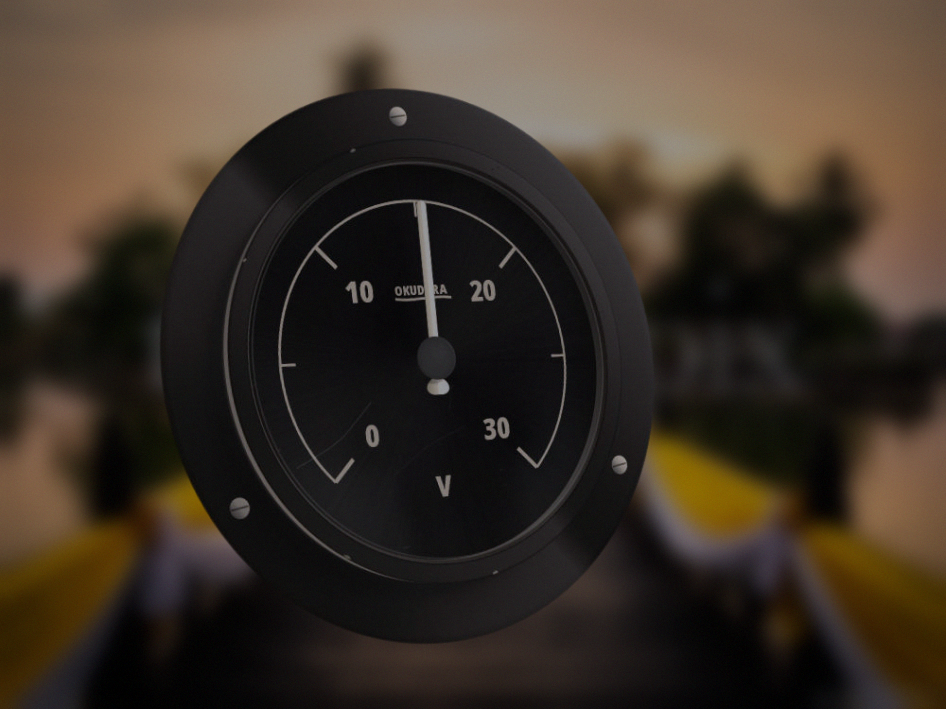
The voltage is 15 V
